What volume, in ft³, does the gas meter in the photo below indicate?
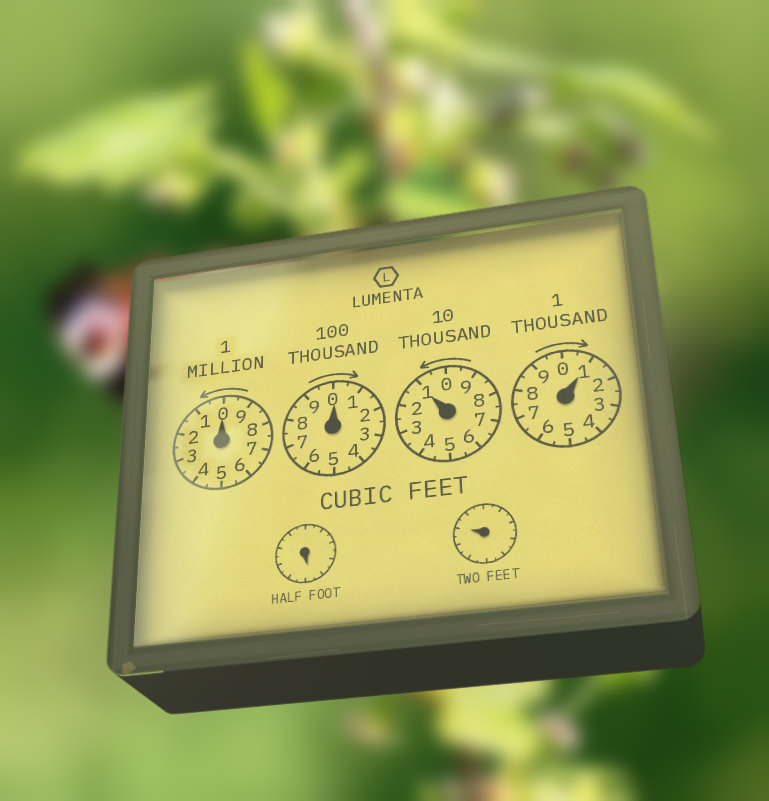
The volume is 1100 ft³
